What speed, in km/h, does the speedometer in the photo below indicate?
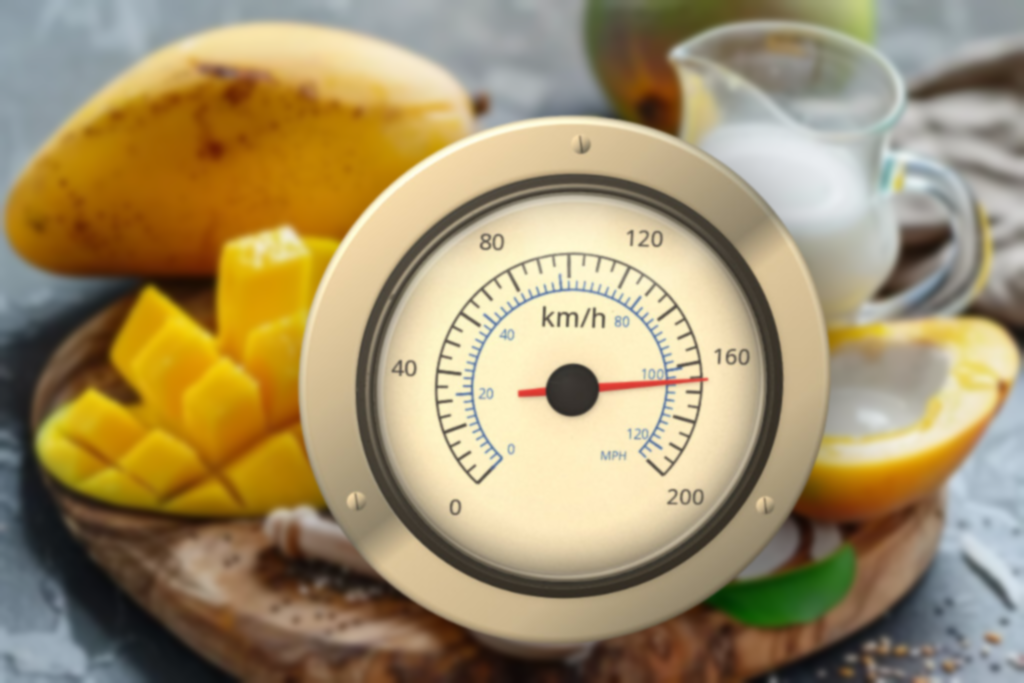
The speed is 165 km/h
